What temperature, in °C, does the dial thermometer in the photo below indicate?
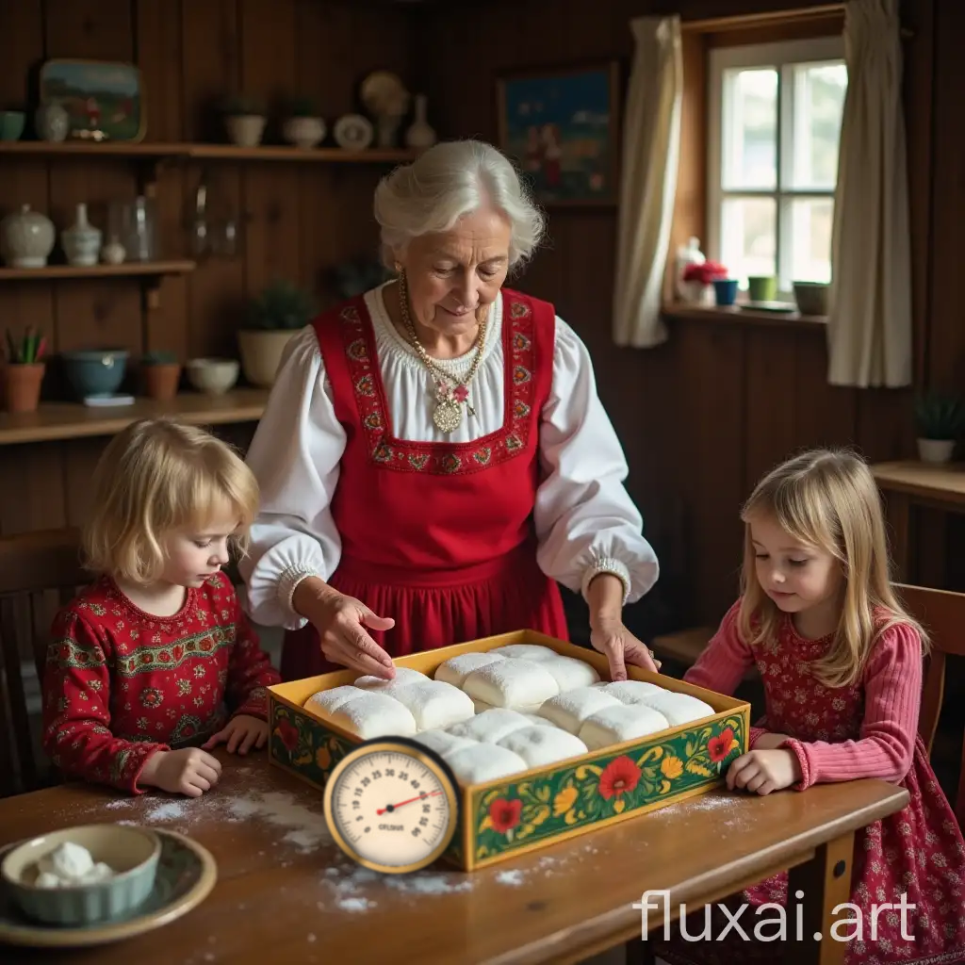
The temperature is 45 °C
